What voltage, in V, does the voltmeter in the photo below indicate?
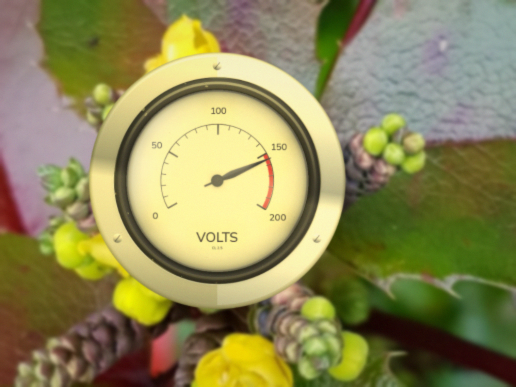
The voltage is 155 V
